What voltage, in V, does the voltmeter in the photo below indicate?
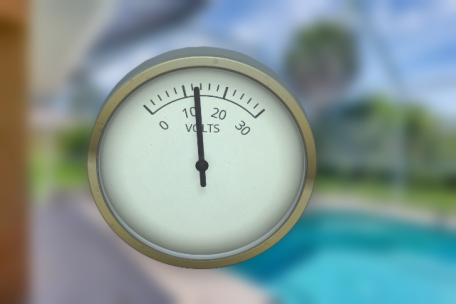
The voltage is 13 V
